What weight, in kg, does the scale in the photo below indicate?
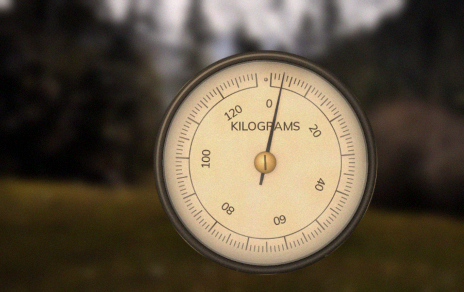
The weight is 3 kg
